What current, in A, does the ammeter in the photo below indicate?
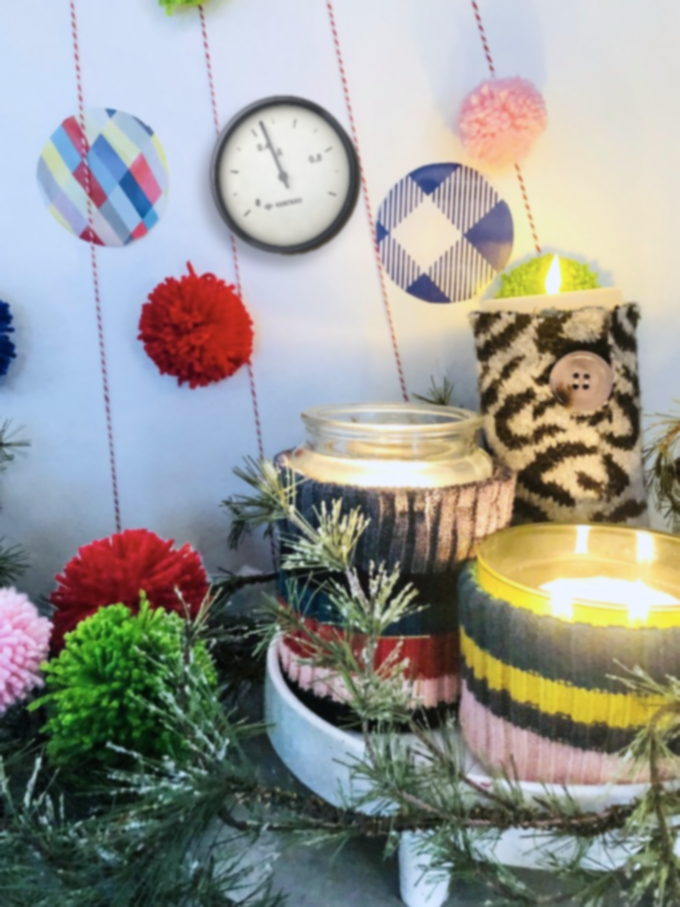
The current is 0.45 A
